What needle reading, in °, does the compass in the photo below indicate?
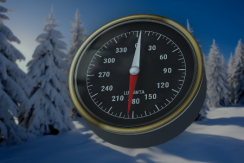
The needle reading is 185 °
